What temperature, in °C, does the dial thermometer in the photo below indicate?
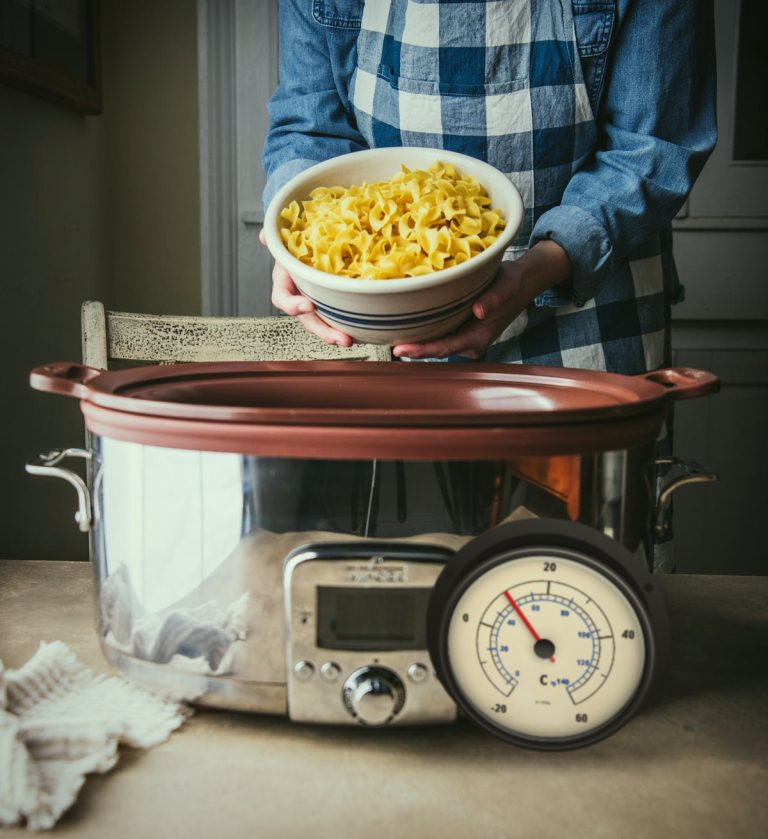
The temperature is 10 °C
